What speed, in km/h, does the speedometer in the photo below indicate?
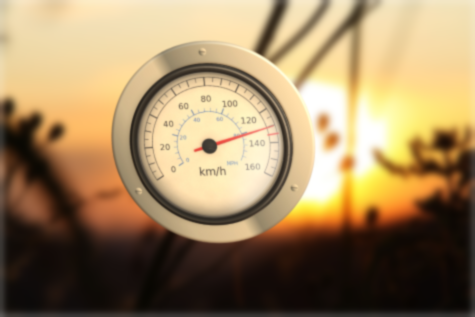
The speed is 130 km/h
